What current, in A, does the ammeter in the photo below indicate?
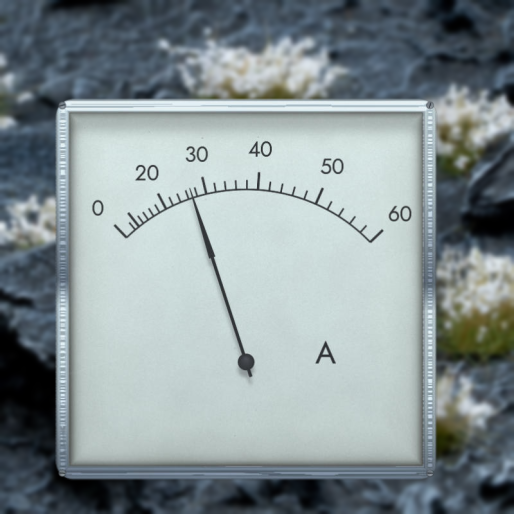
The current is 27 A
